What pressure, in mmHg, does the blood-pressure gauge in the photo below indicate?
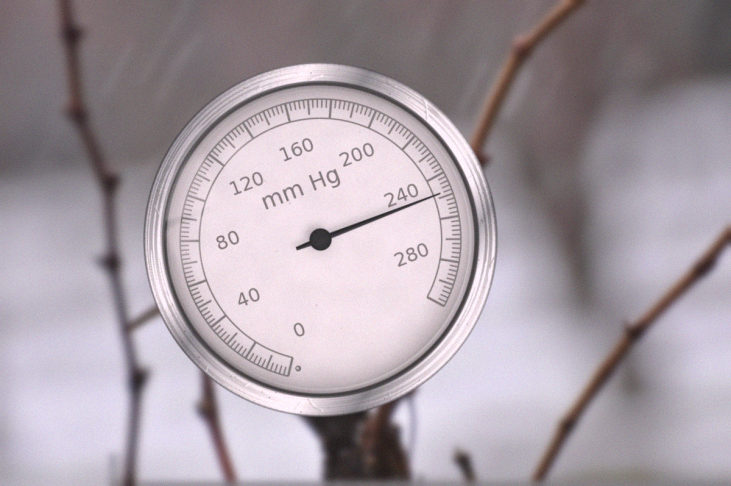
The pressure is 248 mmHg
